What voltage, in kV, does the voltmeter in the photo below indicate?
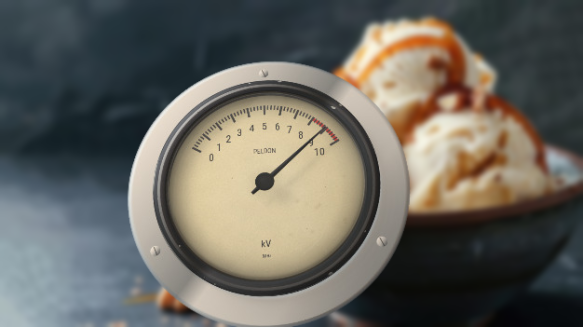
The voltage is 9 kV
